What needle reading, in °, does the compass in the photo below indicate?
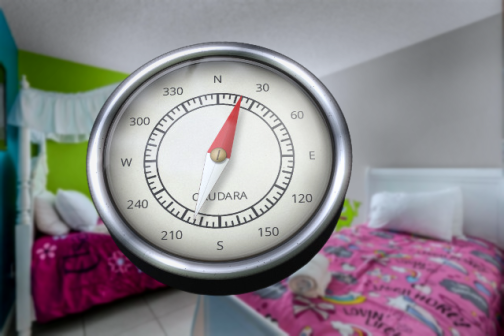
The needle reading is 20 °
